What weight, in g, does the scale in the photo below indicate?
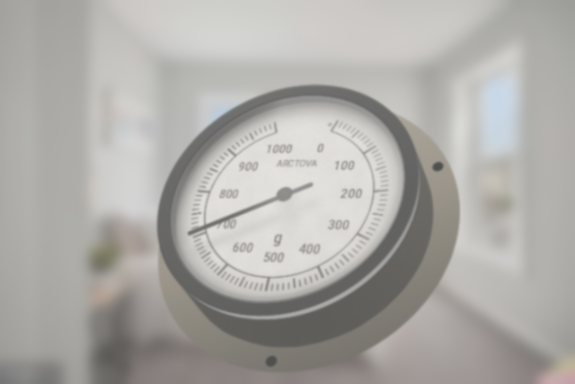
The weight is 700 g
